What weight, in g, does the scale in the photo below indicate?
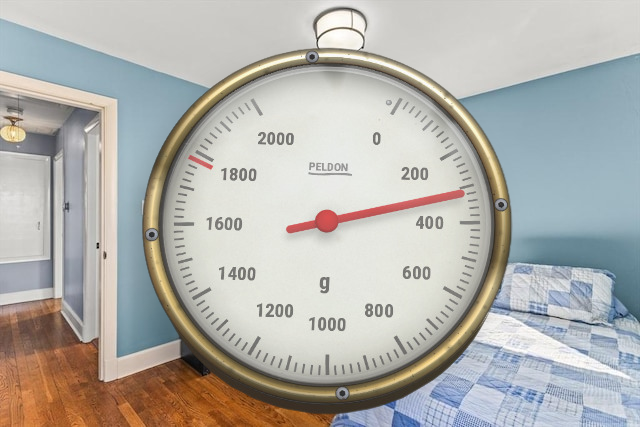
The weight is 320 g
